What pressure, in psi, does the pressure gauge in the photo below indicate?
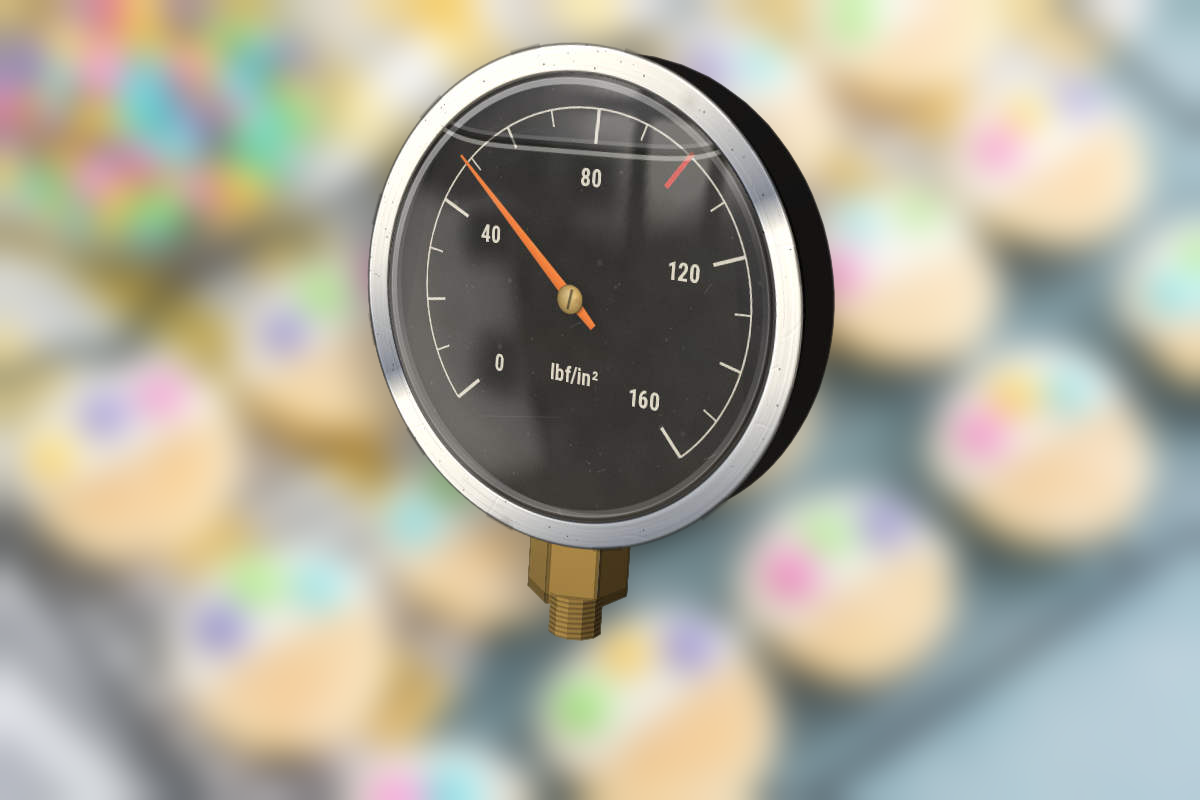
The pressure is 50 psi
